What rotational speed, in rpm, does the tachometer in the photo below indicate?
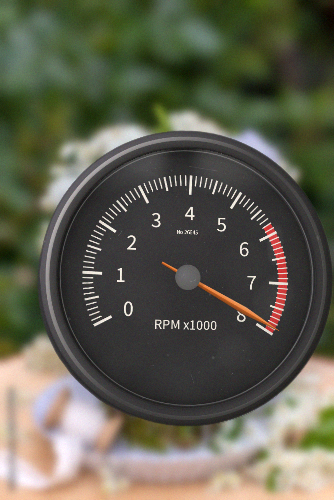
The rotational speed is 7900 rpm
